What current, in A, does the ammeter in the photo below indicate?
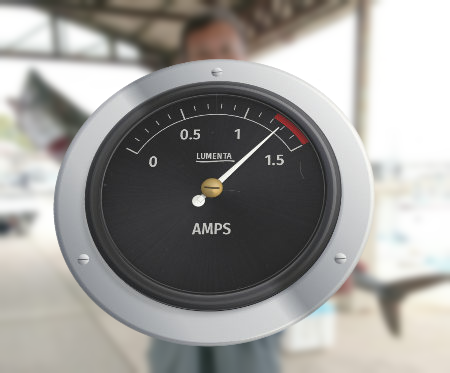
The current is 1.3 A
